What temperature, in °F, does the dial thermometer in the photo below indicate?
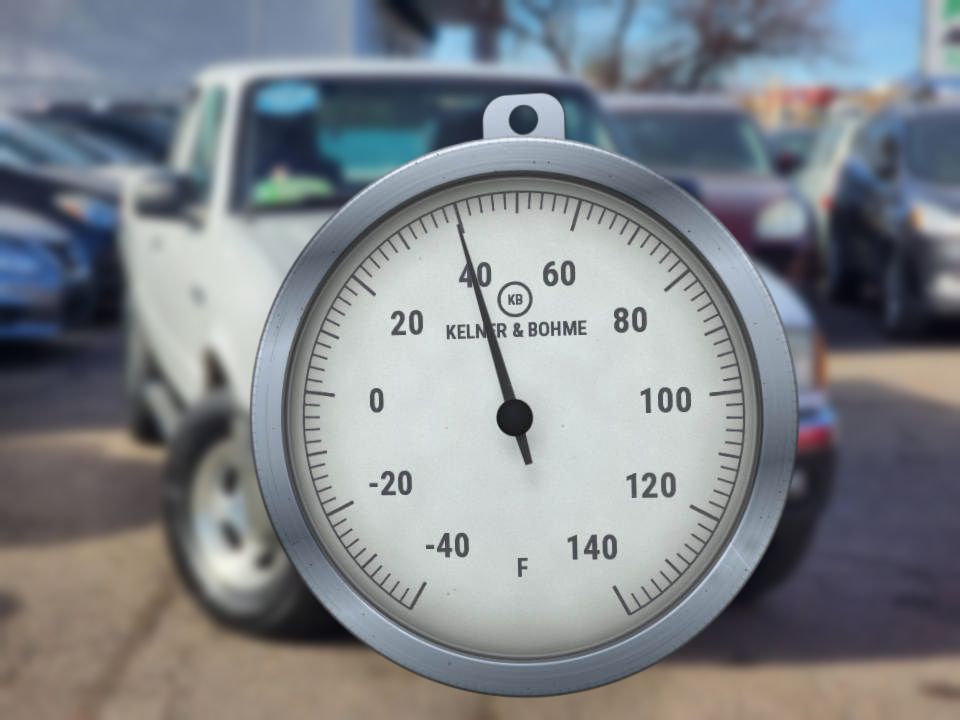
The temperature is 40 °F
